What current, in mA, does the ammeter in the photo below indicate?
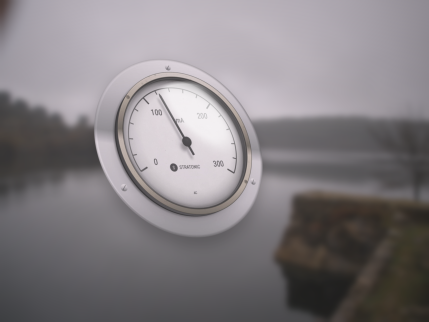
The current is 120 mA
